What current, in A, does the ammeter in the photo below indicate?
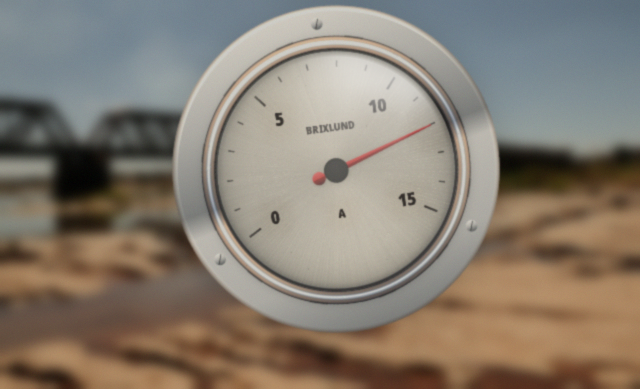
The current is 12 A
